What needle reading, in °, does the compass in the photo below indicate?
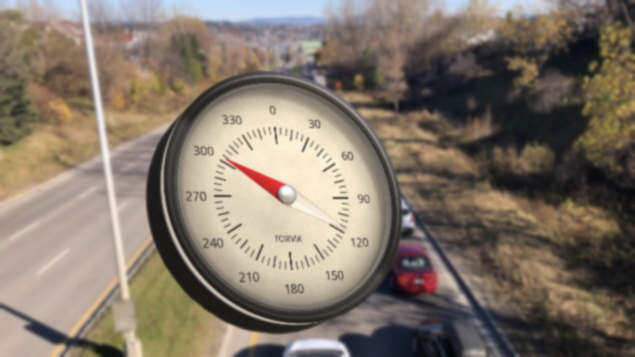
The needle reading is 300 °
